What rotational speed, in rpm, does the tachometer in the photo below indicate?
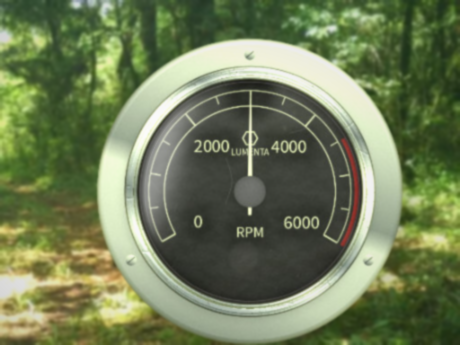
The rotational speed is 3000 rpm
